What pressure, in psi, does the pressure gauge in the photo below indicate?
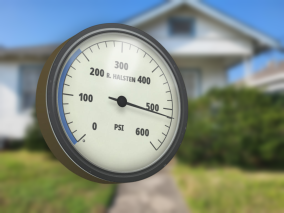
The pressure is 520 psi
